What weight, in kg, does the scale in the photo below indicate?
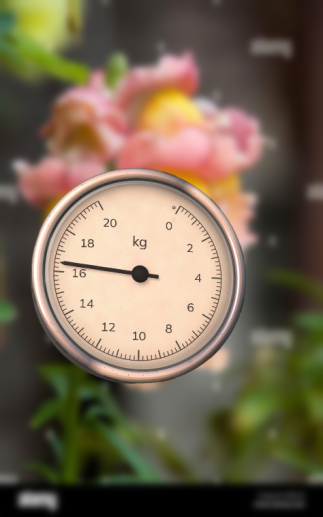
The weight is 16.4 kg
